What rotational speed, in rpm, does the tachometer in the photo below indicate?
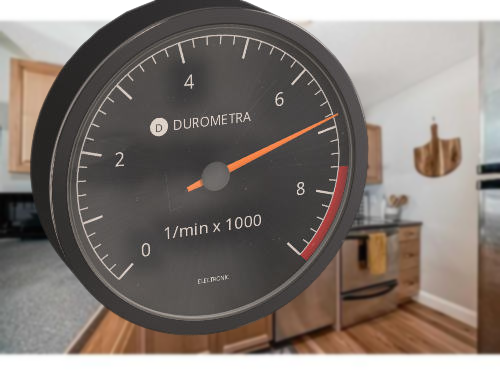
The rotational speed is 6800 rpm
